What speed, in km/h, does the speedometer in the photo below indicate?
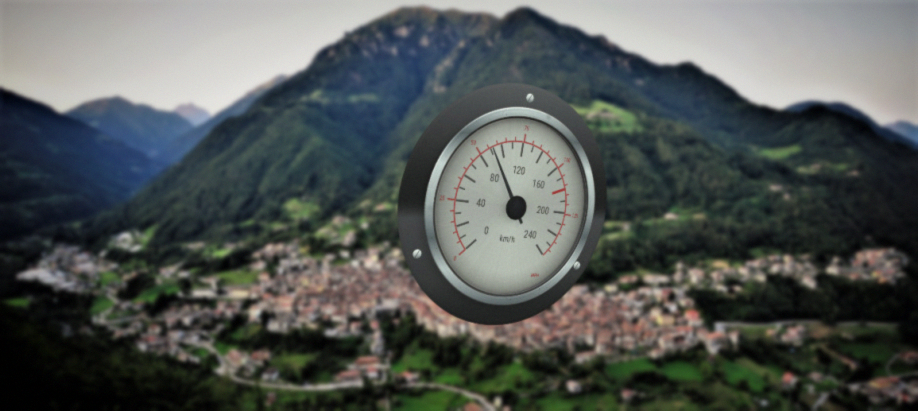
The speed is 90 km/h
